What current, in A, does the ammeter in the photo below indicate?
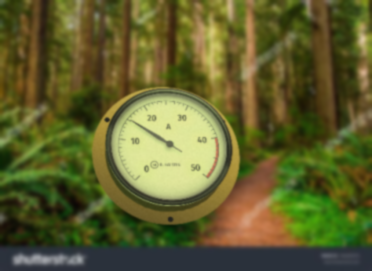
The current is 15 A
